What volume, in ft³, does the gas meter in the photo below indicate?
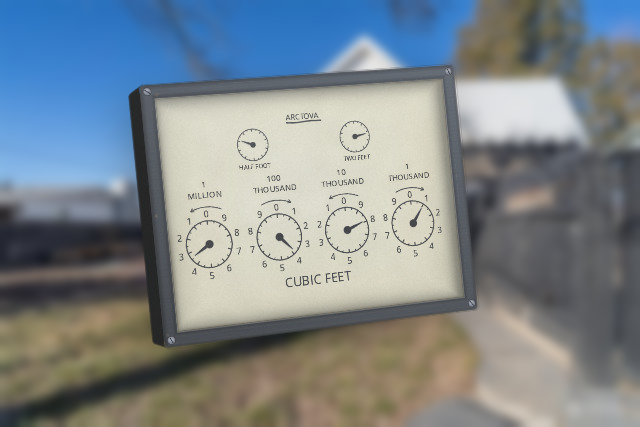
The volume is 338100 ft³
